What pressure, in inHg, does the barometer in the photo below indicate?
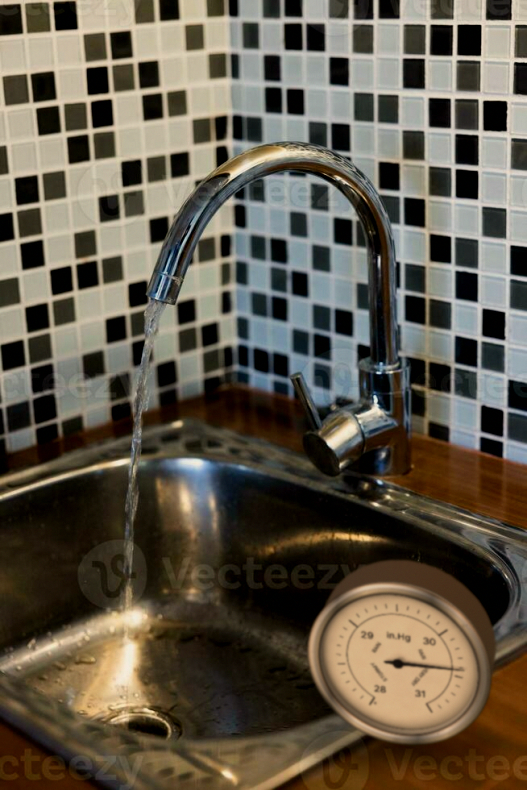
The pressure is 30.4 inHg
